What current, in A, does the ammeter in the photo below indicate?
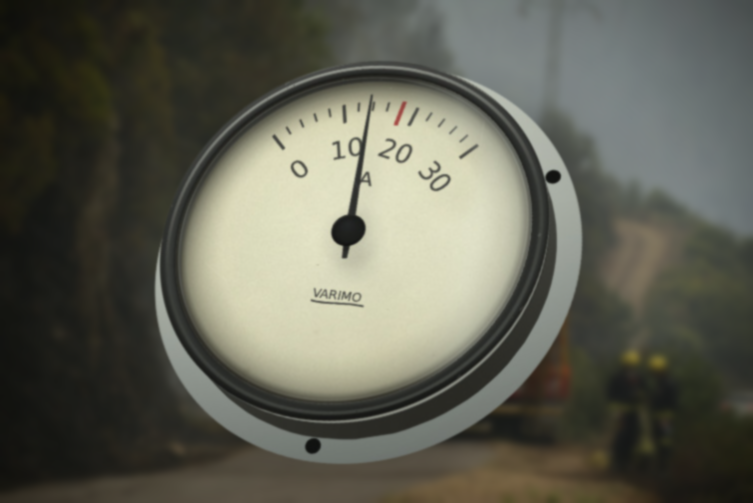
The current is 14 A
